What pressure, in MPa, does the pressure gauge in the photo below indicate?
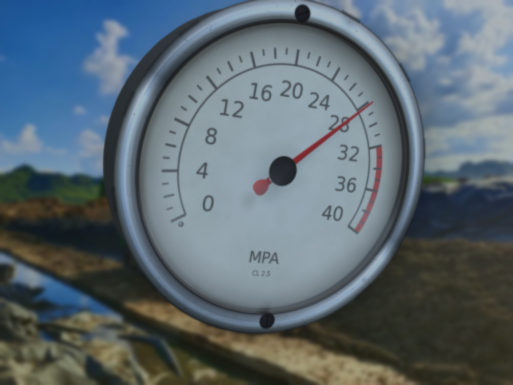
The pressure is 28 MPa
